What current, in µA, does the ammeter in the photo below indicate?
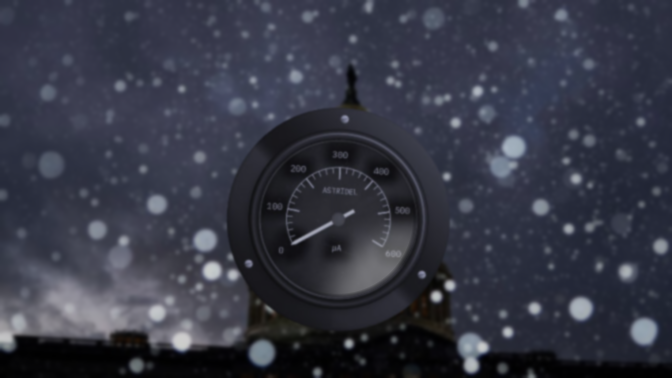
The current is 0 µA
